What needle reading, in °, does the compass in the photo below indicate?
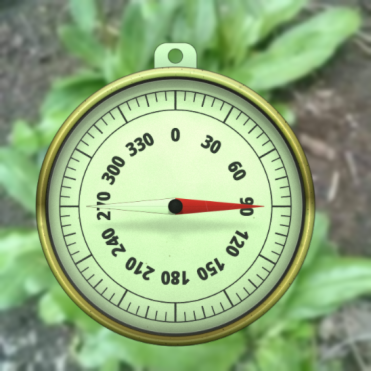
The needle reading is 90 °
